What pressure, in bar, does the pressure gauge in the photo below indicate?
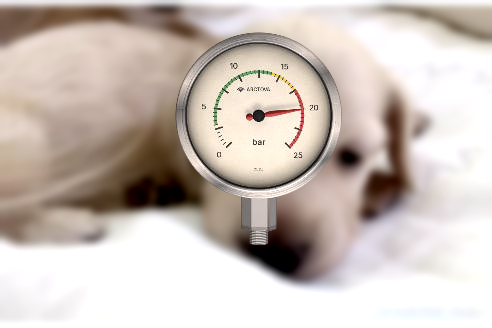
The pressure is 20 bar
